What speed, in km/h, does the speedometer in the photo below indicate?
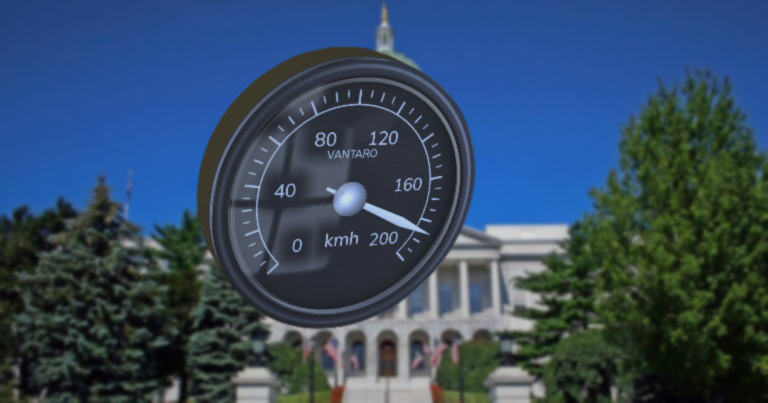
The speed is 185 km/h
